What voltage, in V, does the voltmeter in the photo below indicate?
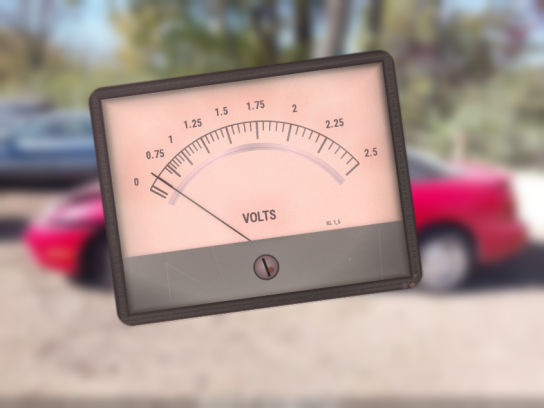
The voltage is 0.5 V
